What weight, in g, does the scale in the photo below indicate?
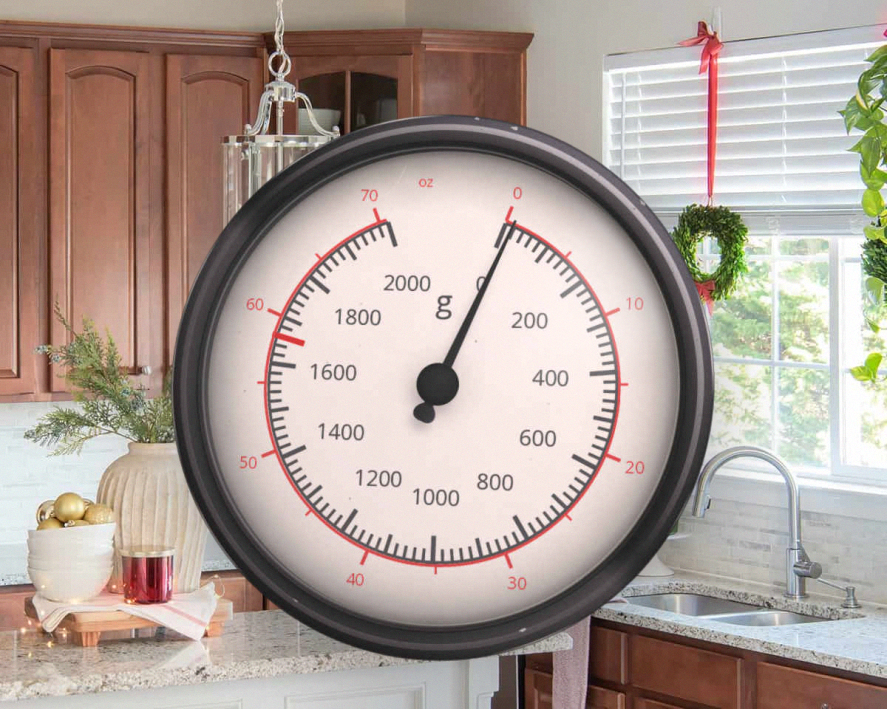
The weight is 20 g
